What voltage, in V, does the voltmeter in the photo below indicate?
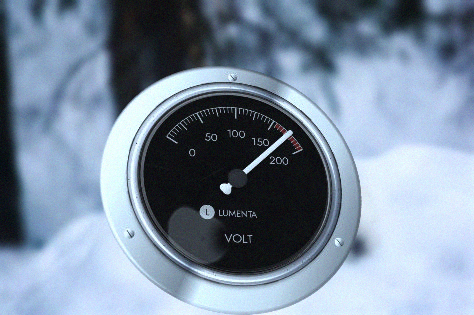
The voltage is 175 V
